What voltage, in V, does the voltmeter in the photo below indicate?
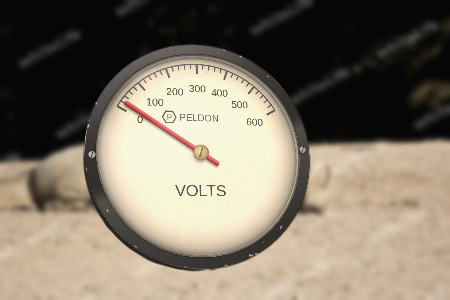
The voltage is 20 V
